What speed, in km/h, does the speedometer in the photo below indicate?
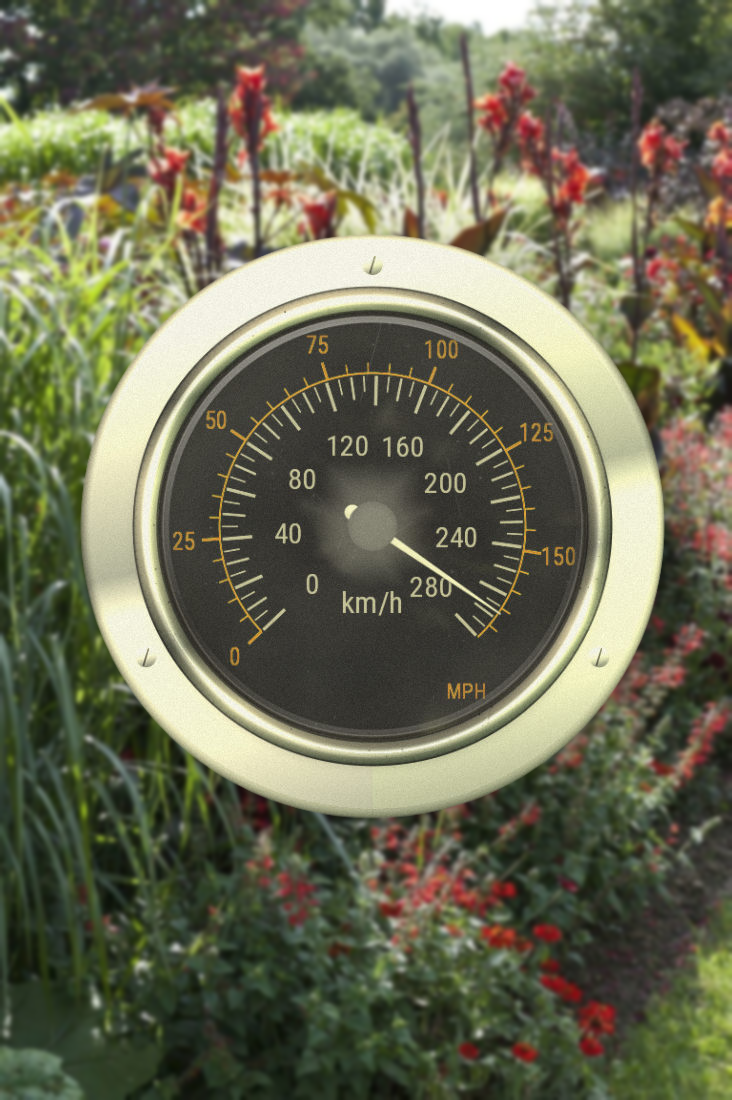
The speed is 267.5 km/h
